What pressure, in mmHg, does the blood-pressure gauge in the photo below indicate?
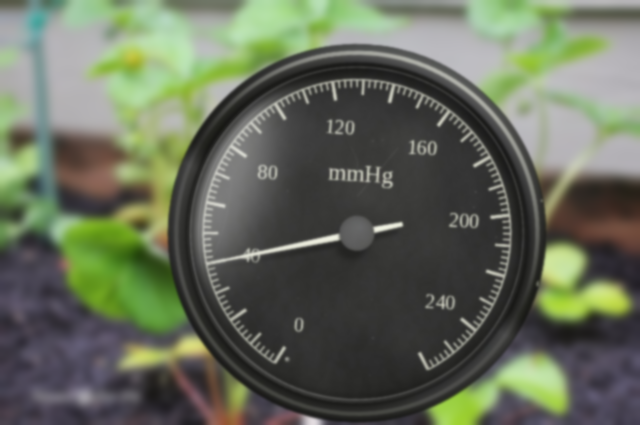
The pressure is 40 mmHg
